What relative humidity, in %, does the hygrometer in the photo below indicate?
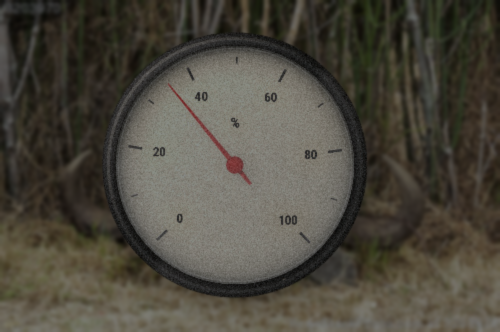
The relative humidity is 35 %
